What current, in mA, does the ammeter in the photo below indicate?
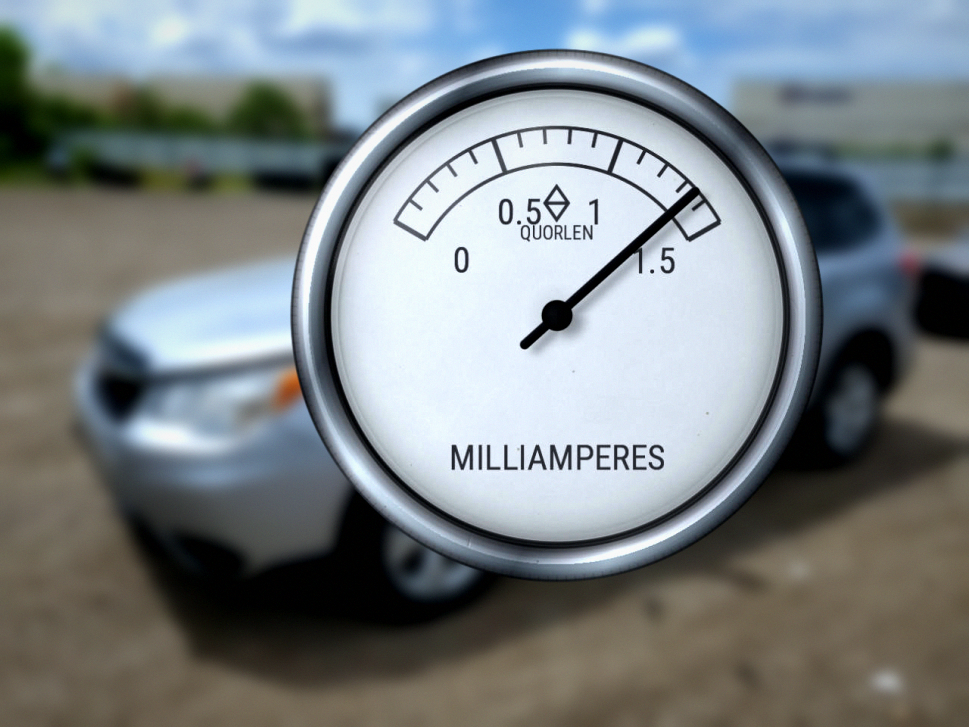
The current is 1.35 mA
